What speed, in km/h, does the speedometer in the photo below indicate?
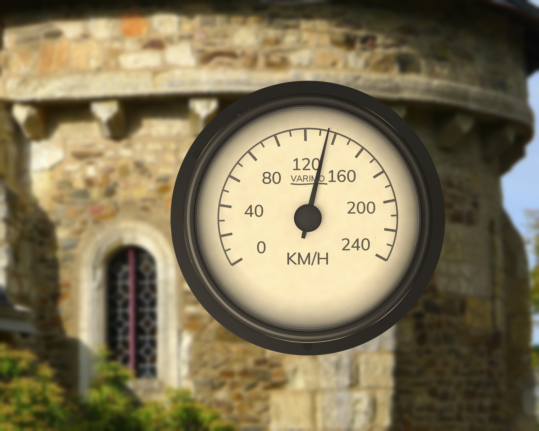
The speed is 135 km/h
